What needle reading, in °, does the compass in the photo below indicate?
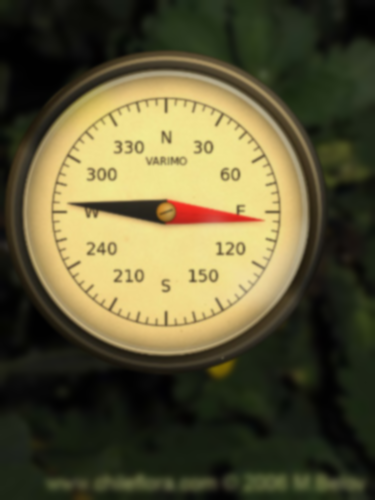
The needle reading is 95 °
